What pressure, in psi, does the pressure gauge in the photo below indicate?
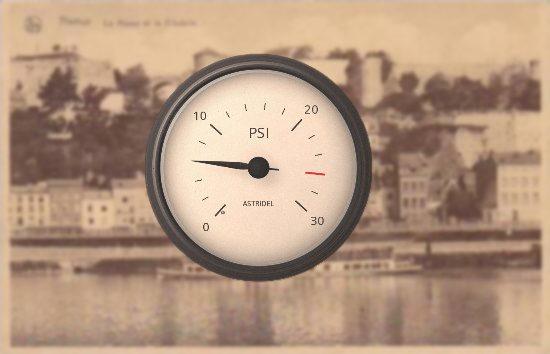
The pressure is 6 psi
